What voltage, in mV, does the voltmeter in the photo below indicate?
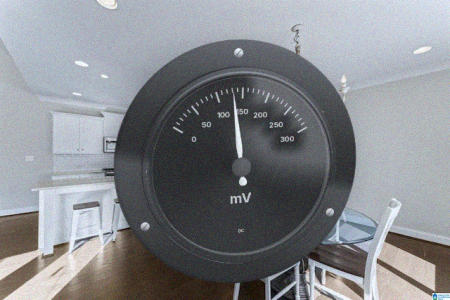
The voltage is 130 mV
